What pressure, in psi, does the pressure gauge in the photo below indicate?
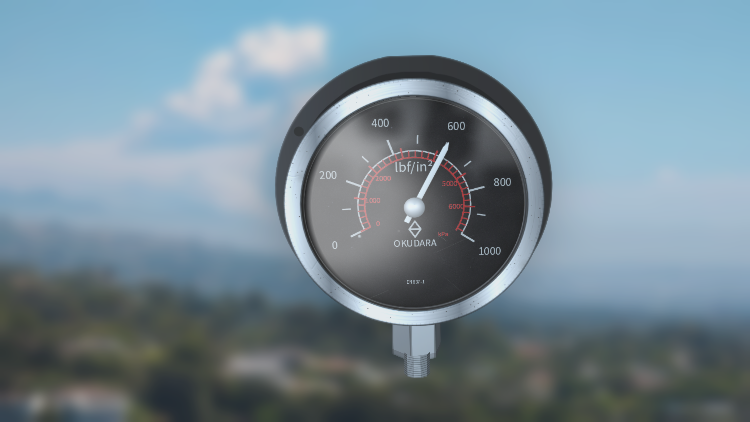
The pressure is 600 psi
